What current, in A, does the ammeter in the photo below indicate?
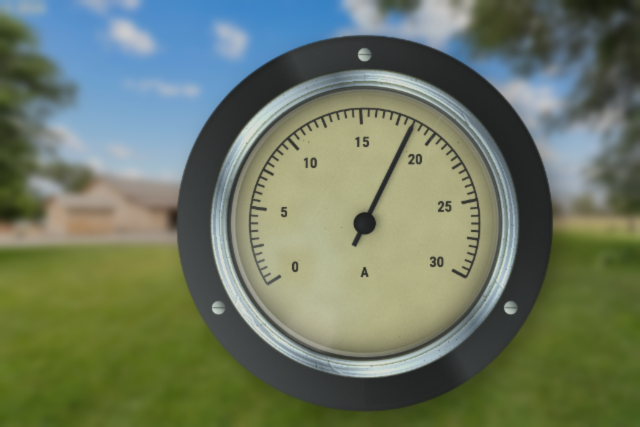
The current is 18.5 A
